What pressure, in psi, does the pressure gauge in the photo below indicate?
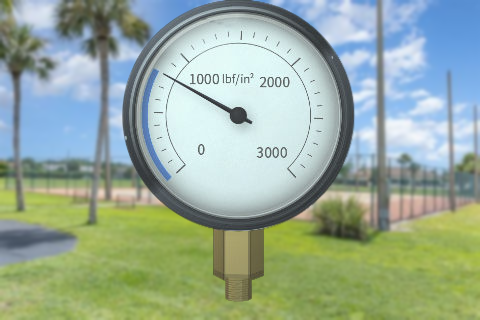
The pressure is 800 psi
